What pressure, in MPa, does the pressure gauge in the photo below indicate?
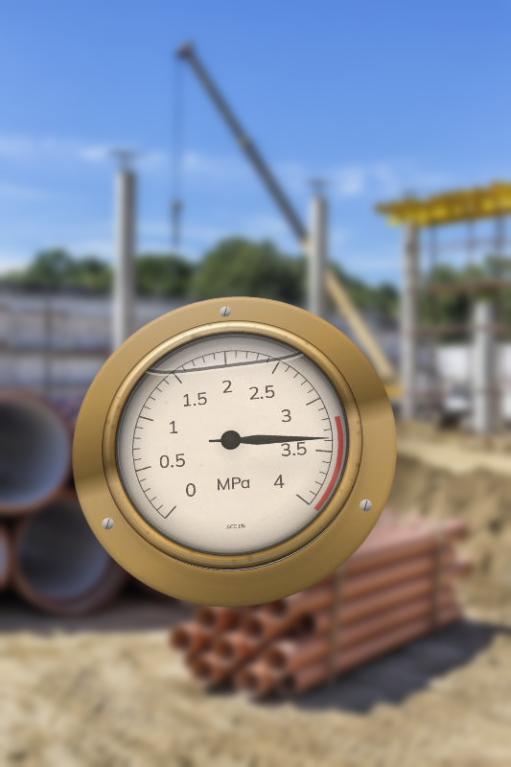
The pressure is 3.4 MPa
